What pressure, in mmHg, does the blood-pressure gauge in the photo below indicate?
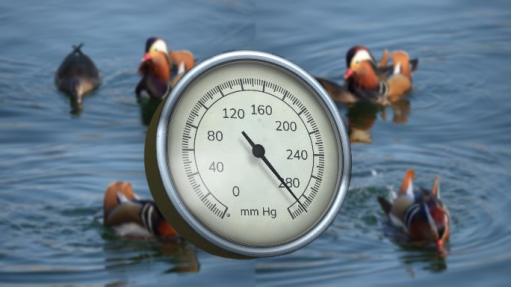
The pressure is 290 mmHg
